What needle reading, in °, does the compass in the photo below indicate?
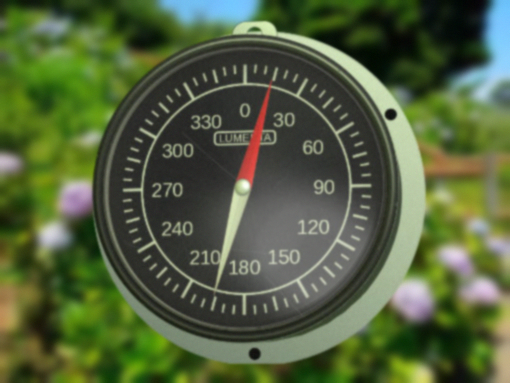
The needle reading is 15 °
